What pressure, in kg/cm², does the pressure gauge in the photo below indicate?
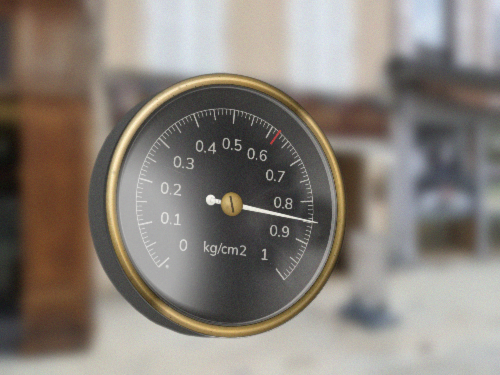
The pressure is 0.85 kg/cm²
